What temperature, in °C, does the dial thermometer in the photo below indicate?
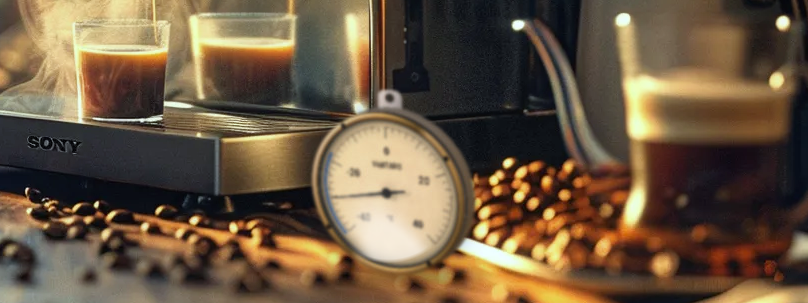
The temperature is -30 °C
